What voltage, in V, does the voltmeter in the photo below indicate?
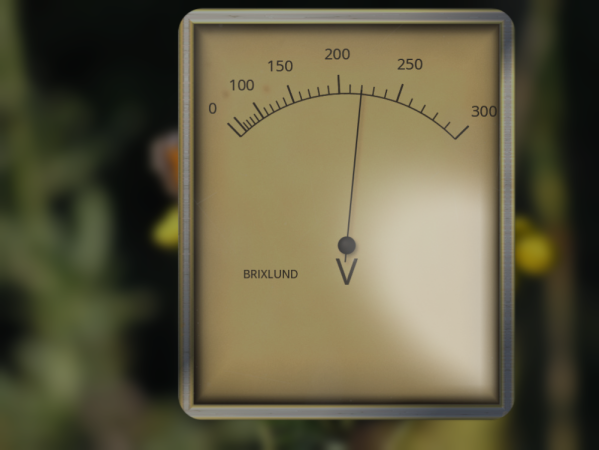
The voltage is 220 V
